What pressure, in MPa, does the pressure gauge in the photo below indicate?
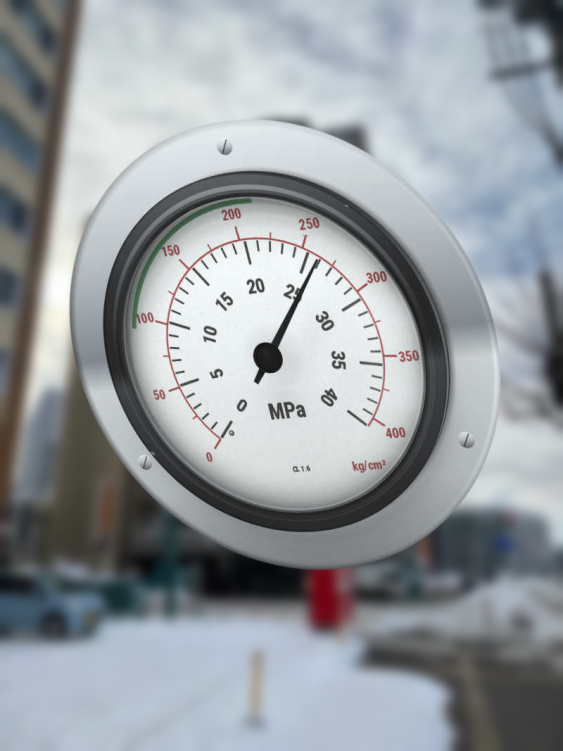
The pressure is 26 MPa
